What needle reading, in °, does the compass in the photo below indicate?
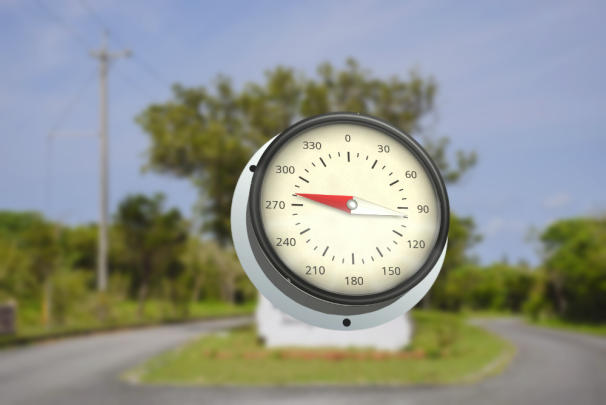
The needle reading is 280 °
